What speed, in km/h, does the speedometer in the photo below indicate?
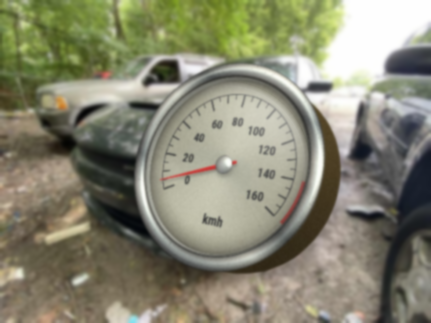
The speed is 5 km/h
